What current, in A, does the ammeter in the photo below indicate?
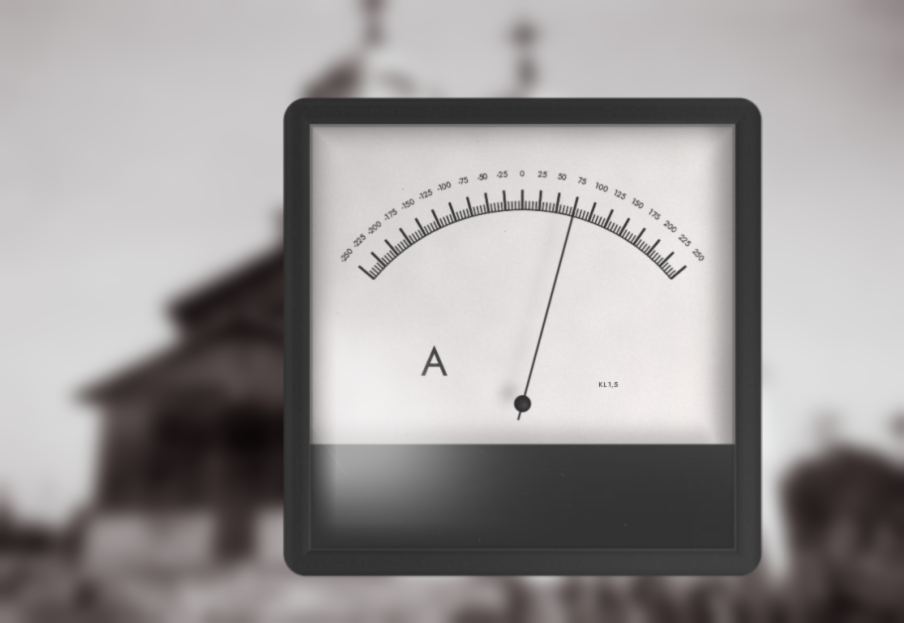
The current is 75 A
